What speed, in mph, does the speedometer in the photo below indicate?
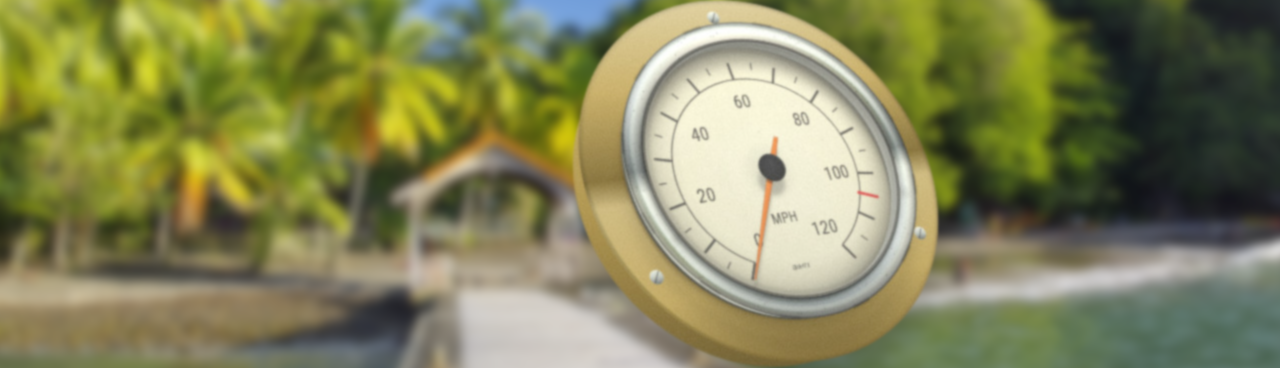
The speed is 0 mph
